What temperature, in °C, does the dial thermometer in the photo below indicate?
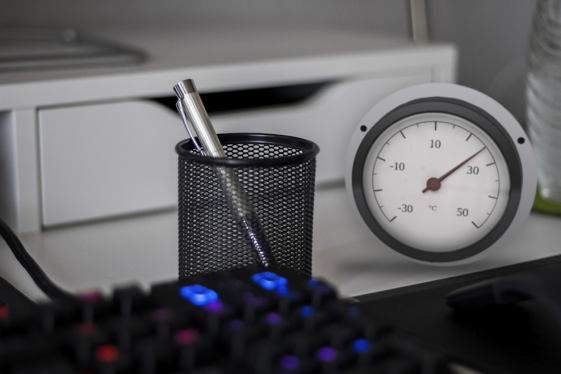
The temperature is 25 °C
